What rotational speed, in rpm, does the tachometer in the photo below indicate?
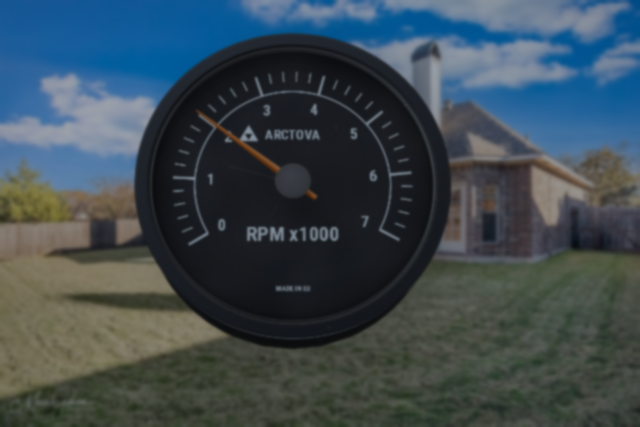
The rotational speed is 2000 rpm
